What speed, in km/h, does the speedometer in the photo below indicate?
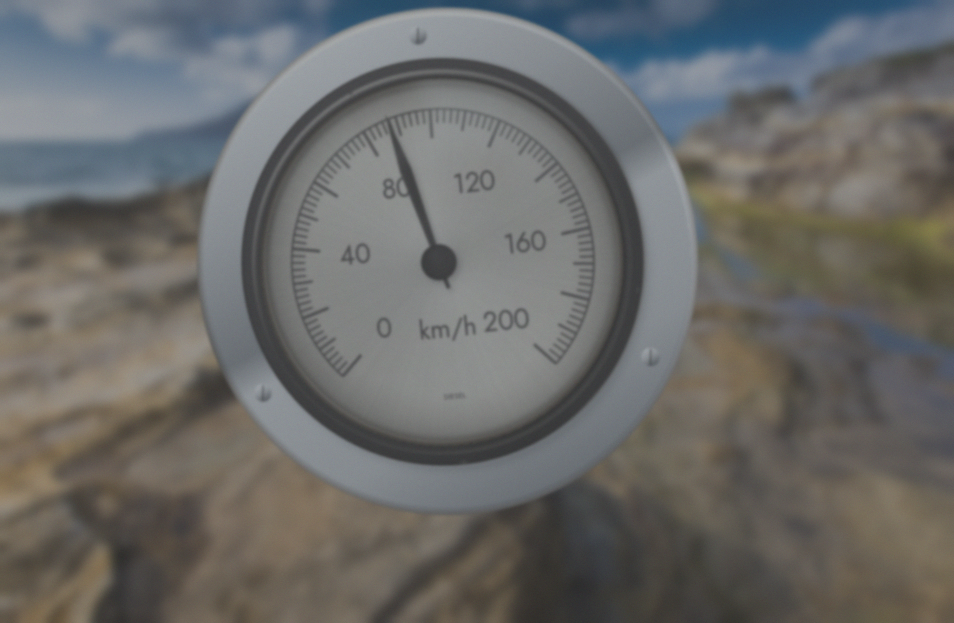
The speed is 88 km/h
